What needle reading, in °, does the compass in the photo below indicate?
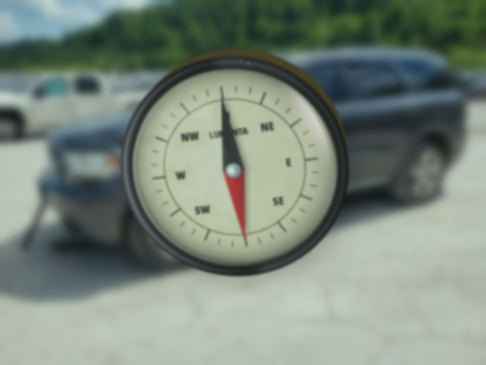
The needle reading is 180 °
